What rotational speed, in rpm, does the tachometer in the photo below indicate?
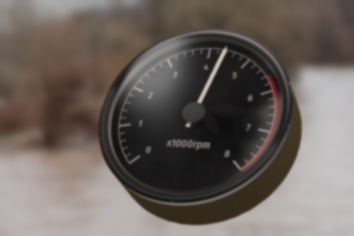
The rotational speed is 4400 rpm
